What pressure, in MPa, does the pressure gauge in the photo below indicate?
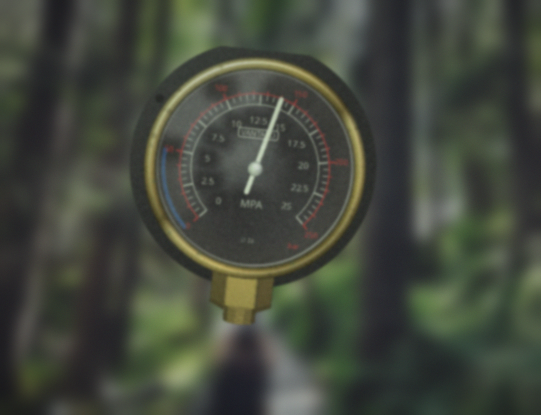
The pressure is 14 MPa
